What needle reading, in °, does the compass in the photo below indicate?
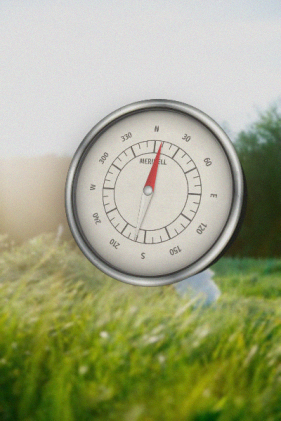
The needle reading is 10 °
